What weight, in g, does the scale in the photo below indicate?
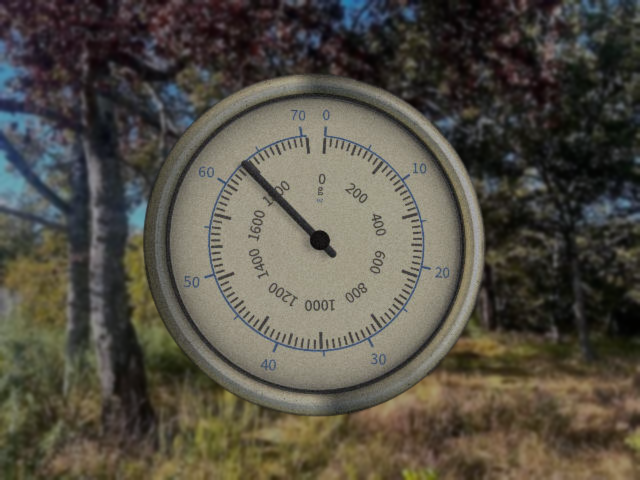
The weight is 1780 g
